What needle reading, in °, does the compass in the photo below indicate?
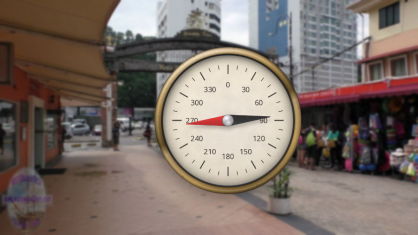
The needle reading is 265 °
